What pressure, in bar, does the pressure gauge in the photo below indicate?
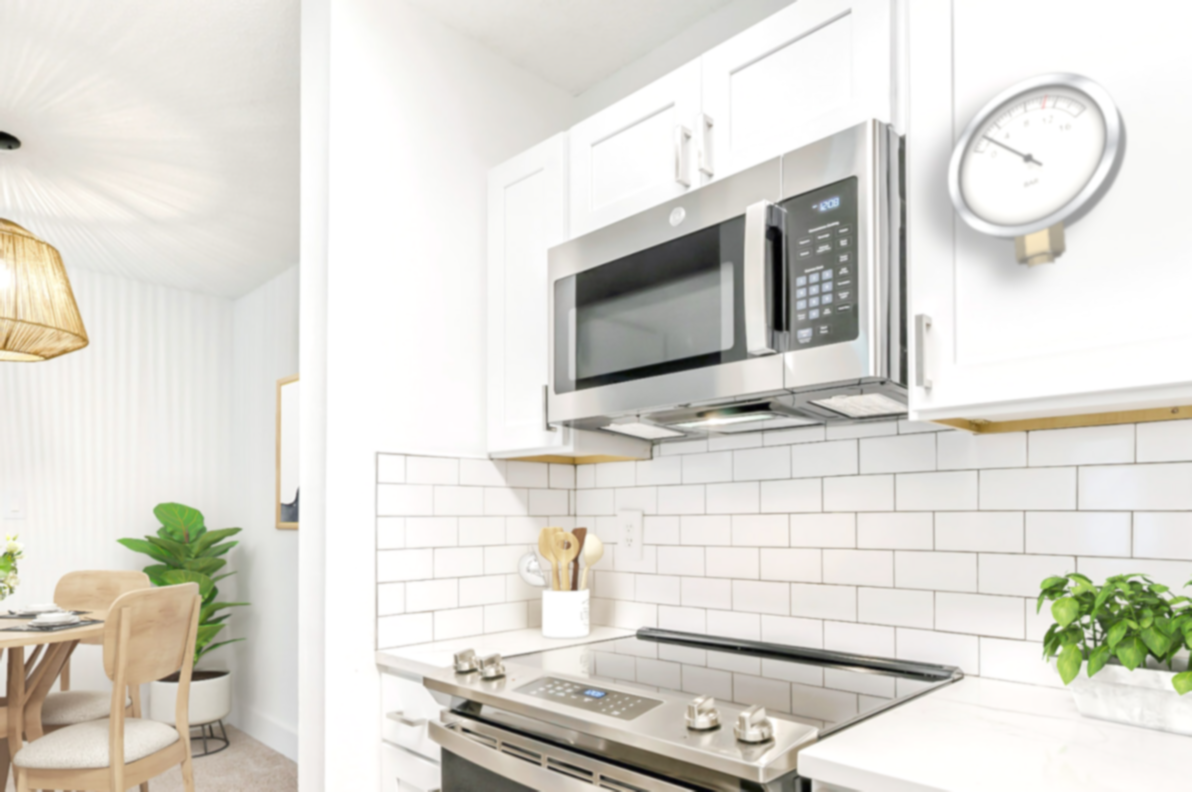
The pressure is 2 bar
